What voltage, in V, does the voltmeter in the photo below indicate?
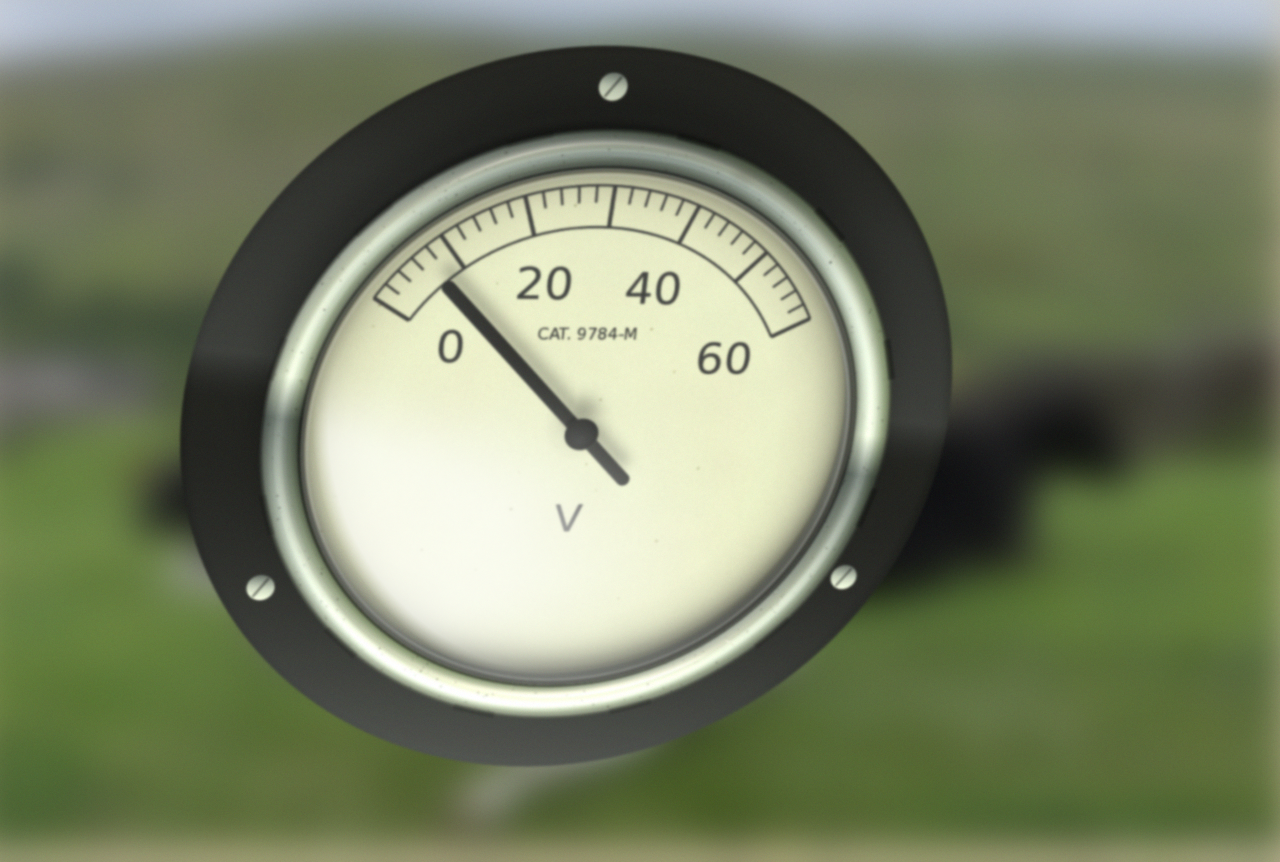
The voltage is 7 V
